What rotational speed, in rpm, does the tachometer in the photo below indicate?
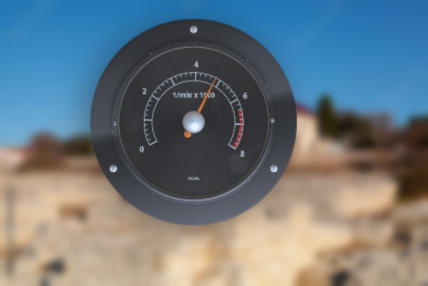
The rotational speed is 4800 rpm
